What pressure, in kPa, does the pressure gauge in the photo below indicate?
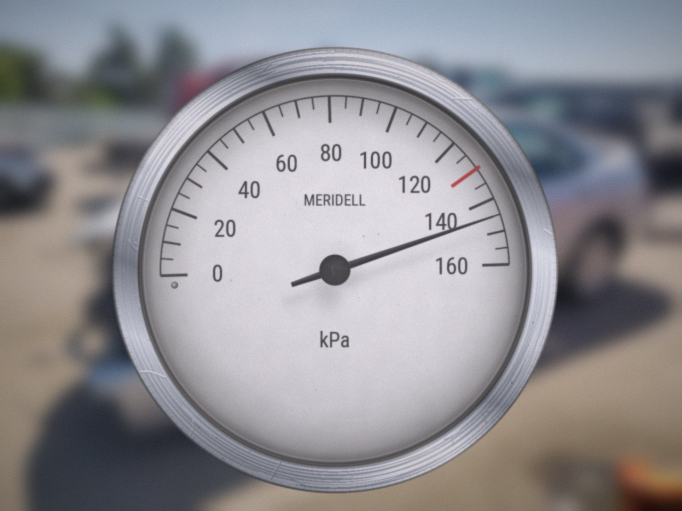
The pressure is 145 kPa
